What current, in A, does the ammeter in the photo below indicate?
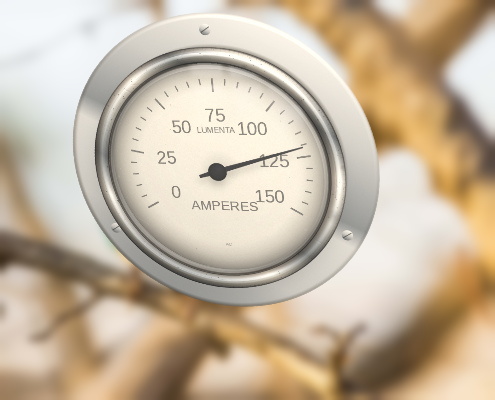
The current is 120 A
